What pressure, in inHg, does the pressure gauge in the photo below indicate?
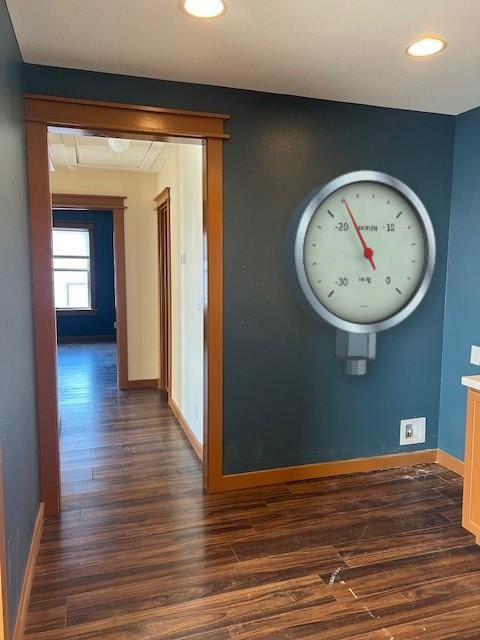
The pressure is -18 inHg
